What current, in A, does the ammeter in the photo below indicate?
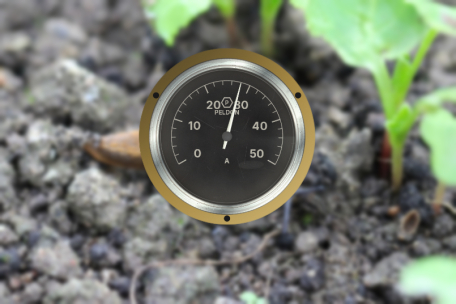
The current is 28 A
